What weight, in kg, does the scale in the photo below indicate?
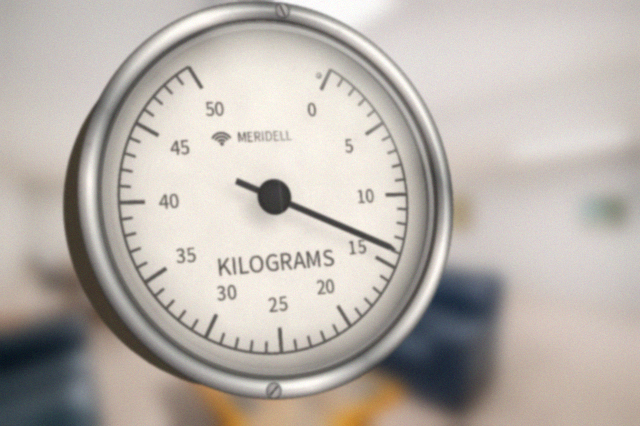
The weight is 14 kg
